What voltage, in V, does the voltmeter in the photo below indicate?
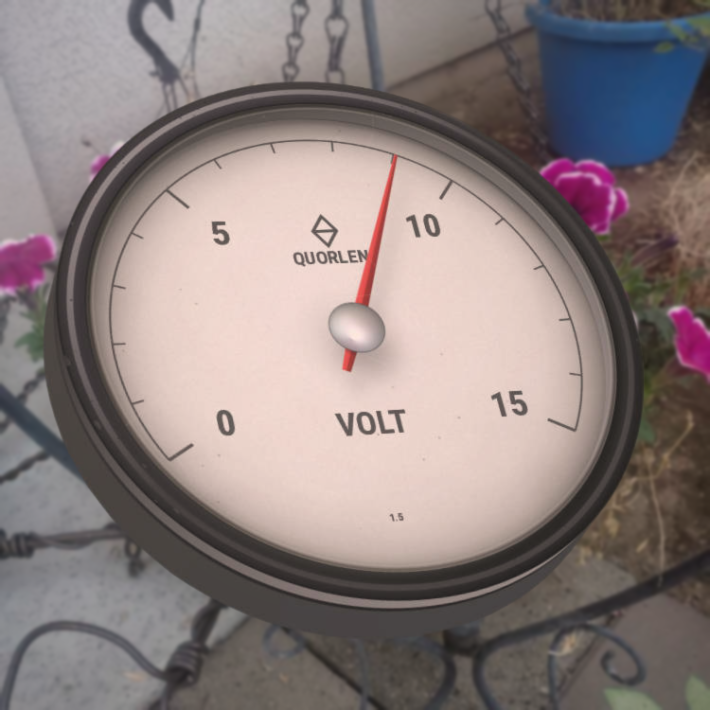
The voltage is 9 V
